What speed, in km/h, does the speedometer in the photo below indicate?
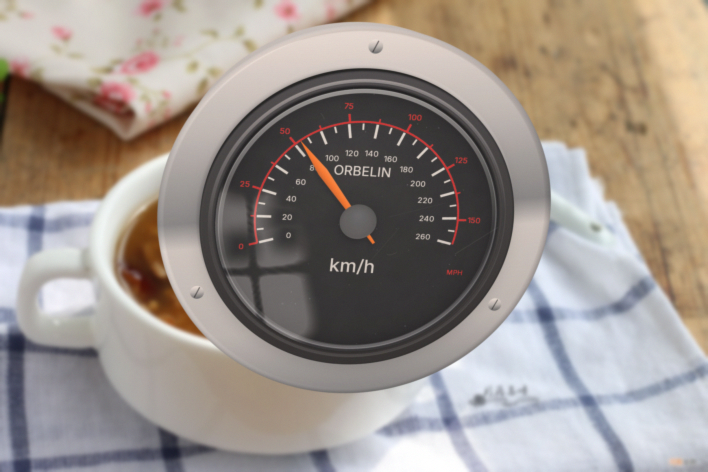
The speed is 85 km/h
